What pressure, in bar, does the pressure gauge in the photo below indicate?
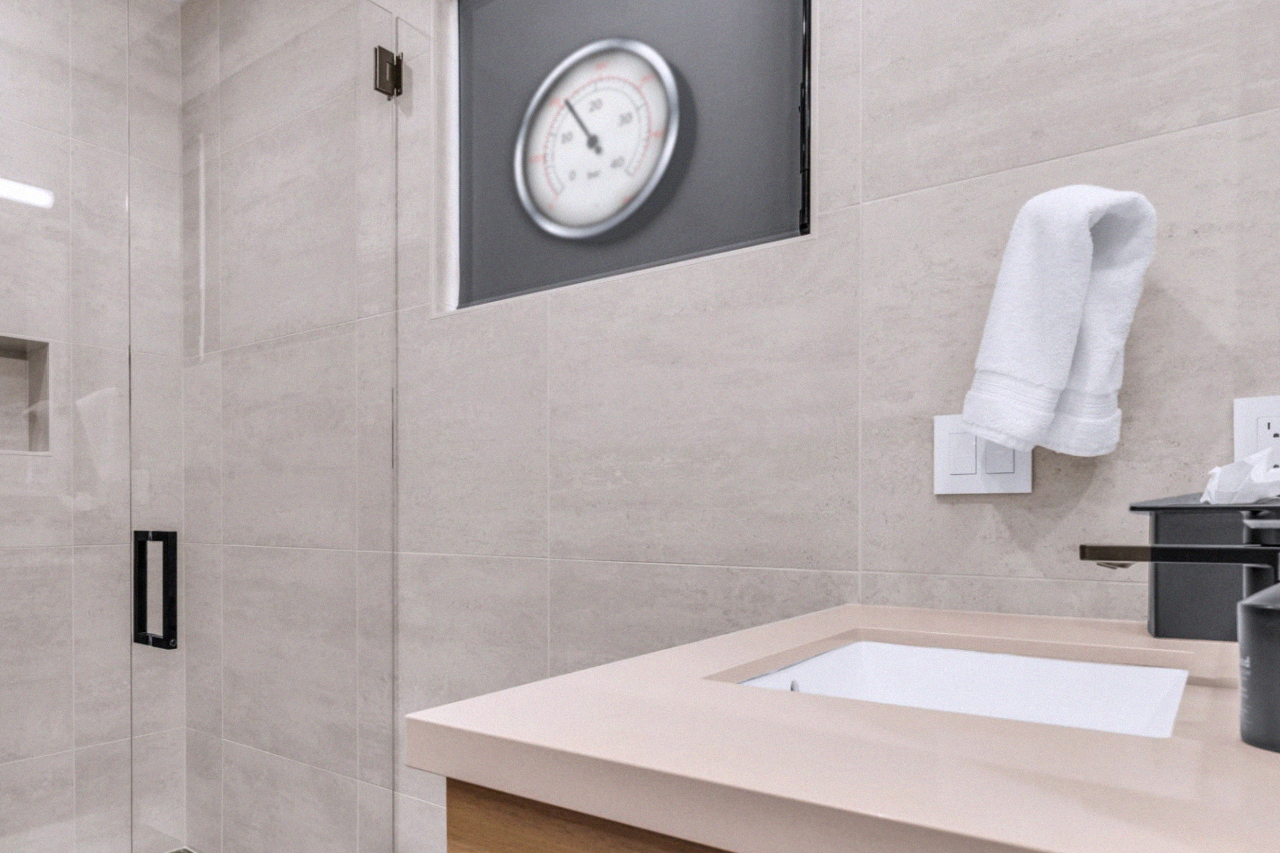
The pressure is 15 bar
